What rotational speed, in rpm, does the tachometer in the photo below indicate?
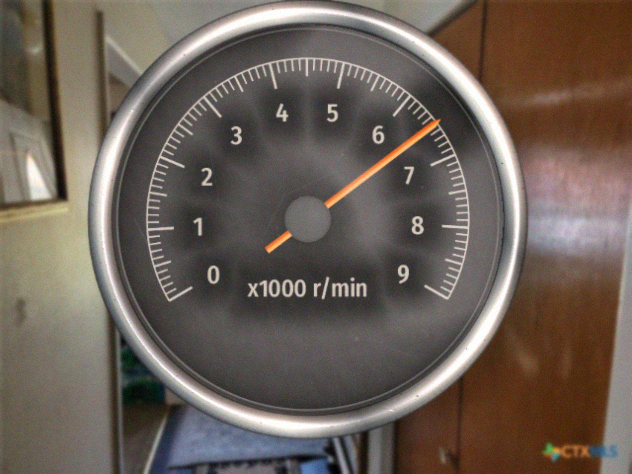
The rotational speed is 6500 rpm
